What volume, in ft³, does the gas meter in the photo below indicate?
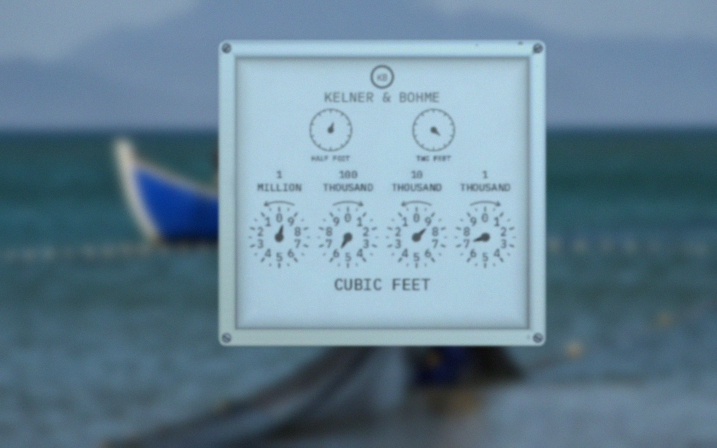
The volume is 958700 ft³
